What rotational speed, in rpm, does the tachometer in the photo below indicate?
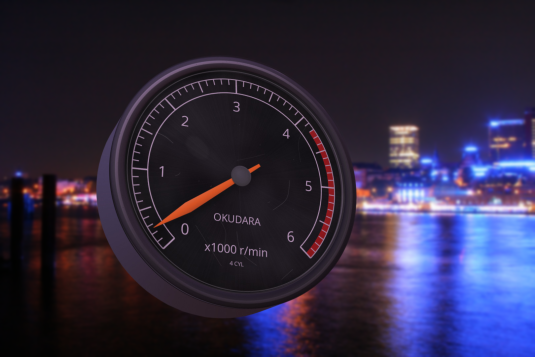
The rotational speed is 250 rpm
